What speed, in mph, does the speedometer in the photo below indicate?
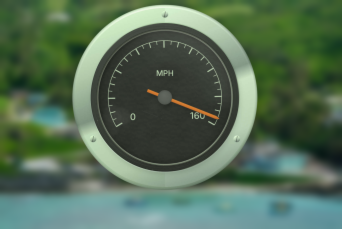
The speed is 155 mph
